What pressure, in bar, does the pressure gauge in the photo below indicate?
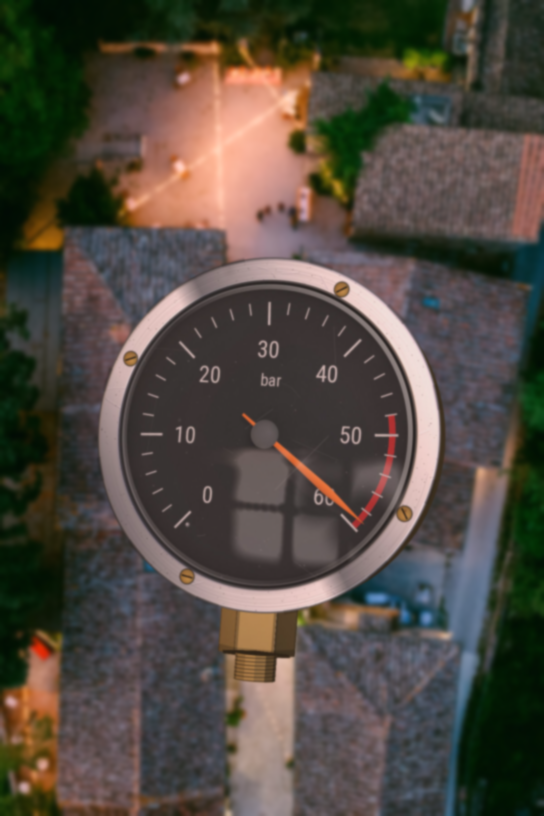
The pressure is 59 bar
